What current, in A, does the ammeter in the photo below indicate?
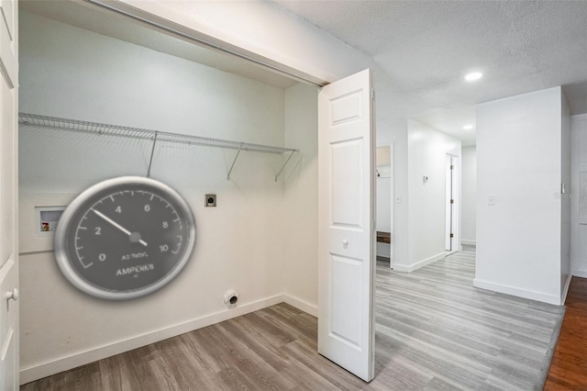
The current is 3 A
